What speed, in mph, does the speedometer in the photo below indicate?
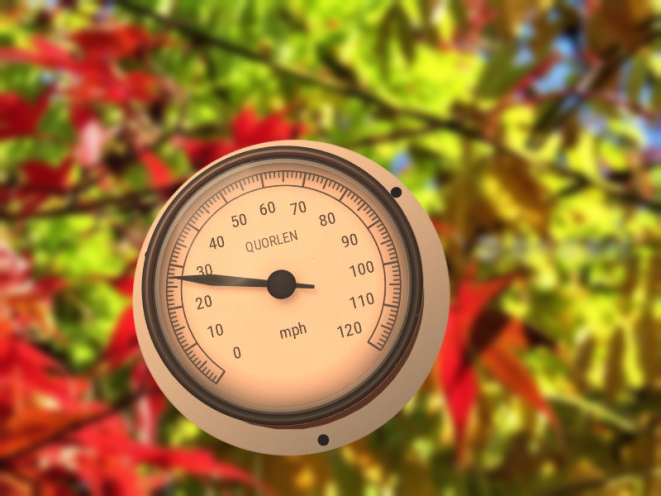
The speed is 27 mph
